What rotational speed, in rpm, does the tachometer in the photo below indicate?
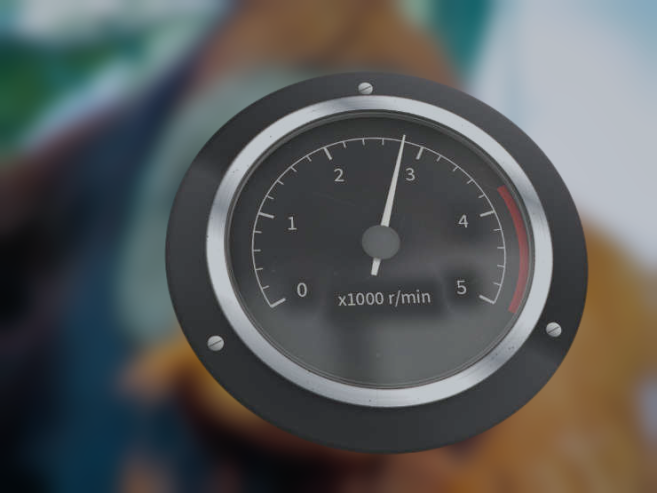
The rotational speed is 2800 rpm
